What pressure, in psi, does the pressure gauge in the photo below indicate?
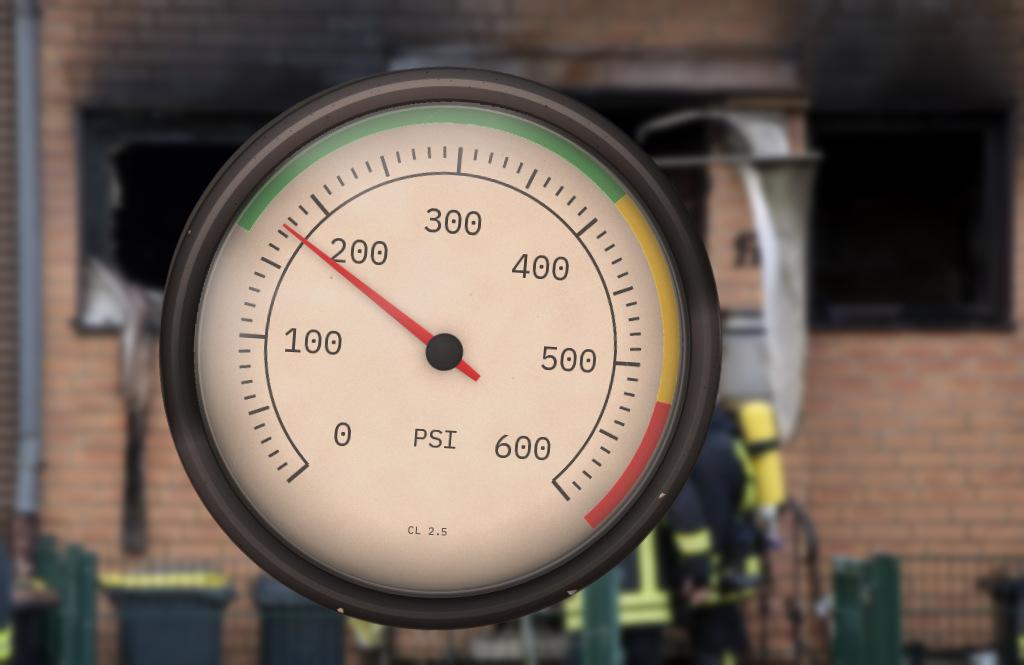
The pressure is 175 psi
